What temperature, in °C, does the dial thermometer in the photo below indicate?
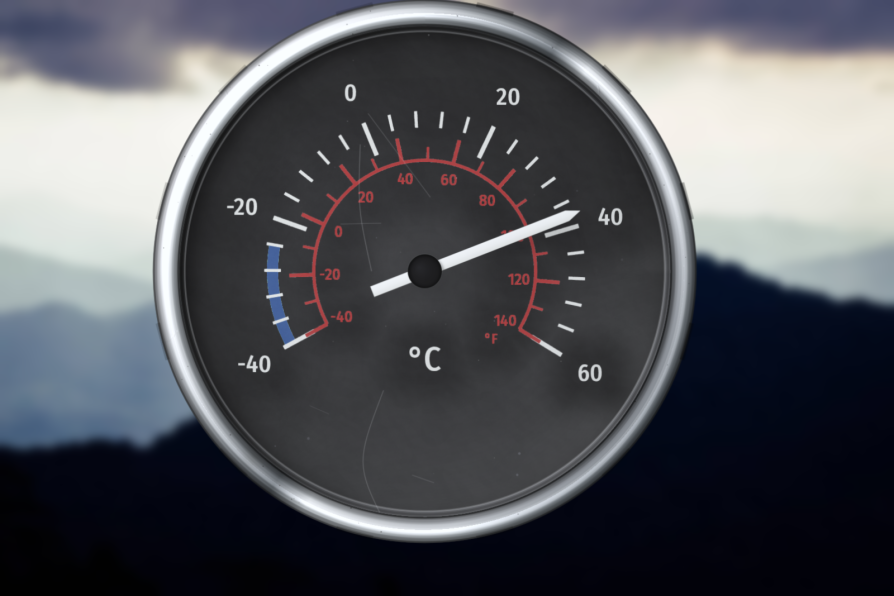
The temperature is 38 °C
